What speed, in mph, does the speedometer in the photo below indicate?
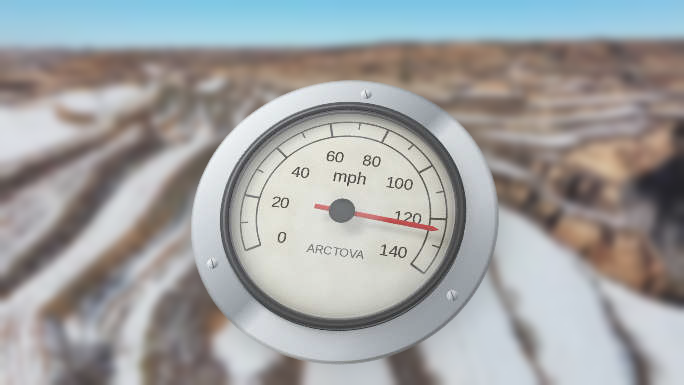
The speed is 125 mph
